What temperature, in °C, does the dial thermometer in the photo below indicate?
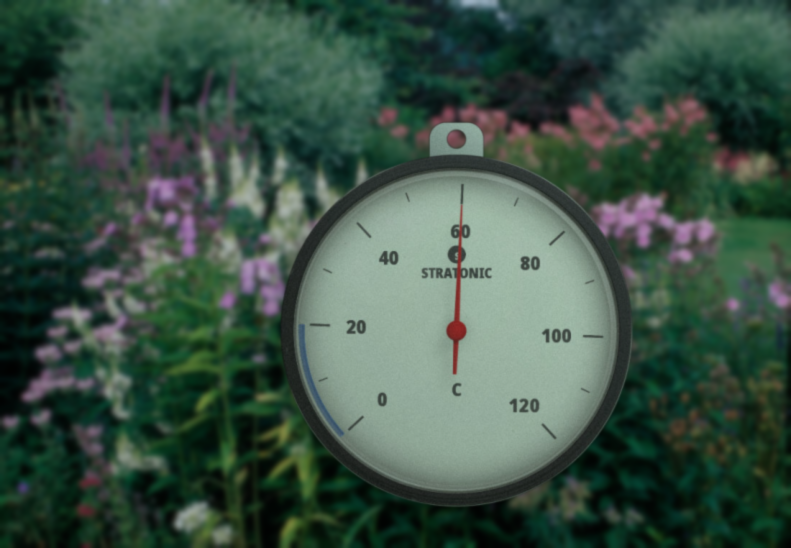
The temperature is 60 °C
